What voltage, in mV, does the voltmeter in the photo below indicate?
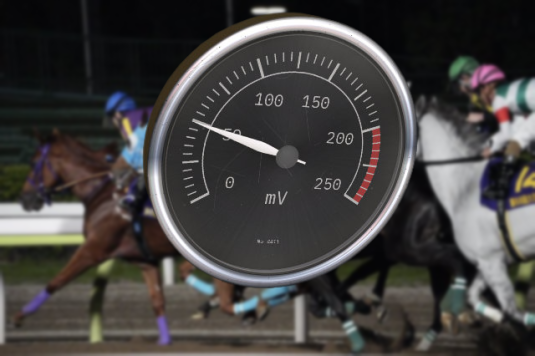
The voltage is 50 mV
